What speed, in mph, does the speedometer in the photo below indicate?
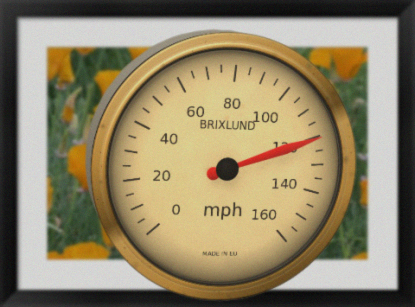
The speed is 120 mph
